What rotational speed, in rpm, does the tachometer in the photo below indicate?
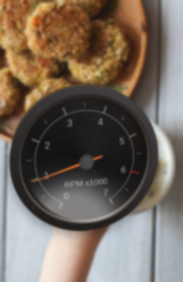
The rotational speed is 1000 rpm
